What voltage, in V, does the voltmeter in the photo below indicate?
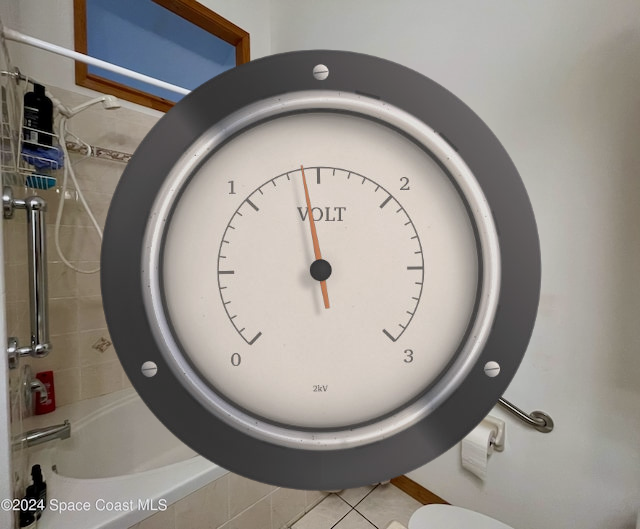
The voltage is 1.4 V
